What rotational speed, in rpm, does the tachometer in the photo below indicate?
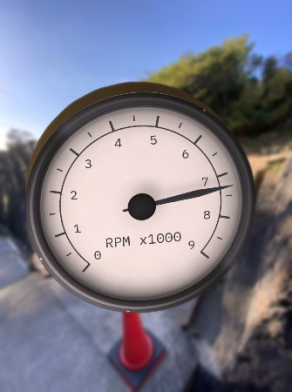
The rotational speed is 7250 rpm
